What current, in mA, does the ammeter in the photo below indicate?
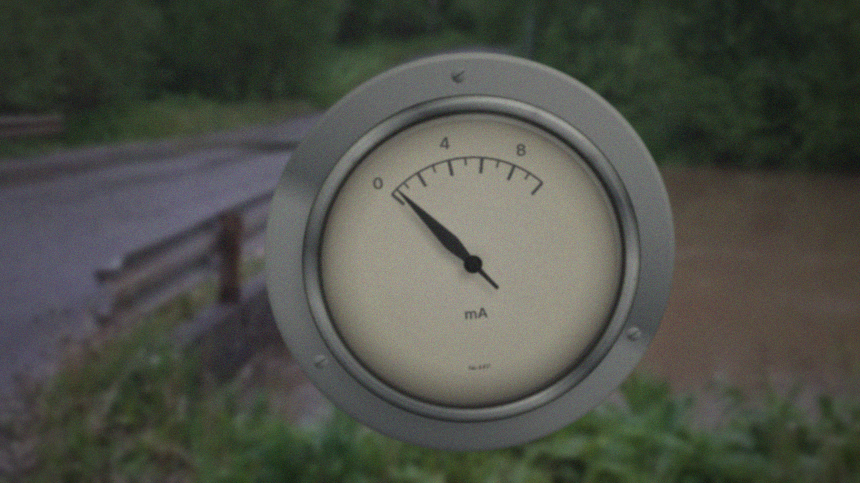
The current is 0.5 mA
